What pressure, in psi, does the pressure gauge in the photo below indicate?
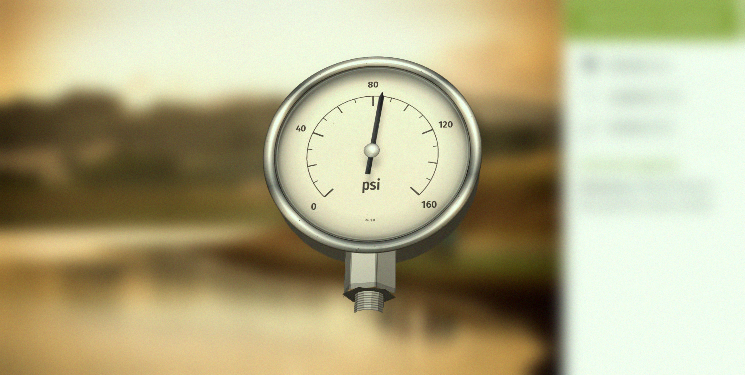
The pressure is 85 psi
